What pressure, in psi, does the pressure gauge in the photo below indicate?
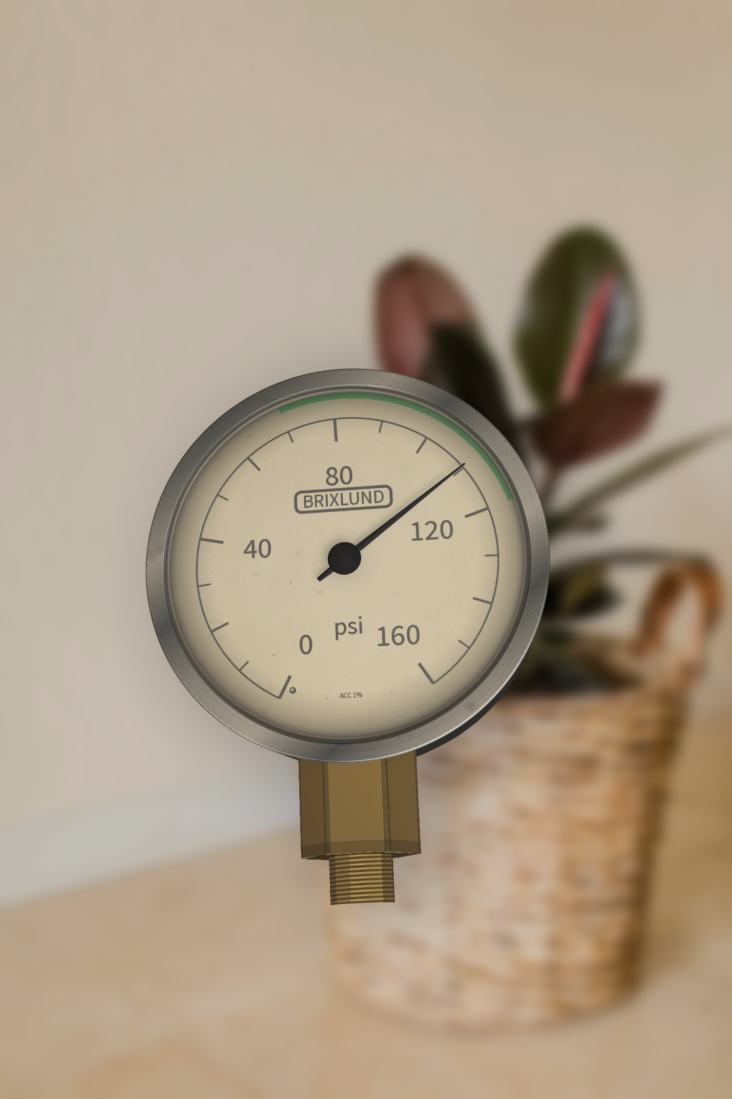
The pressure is 110 psi
